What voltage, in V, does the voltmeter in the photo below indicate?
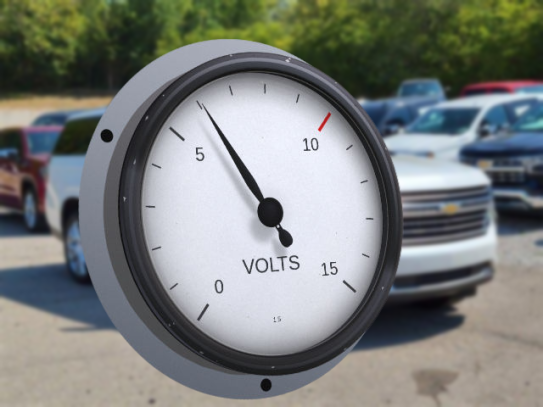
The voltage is 6 V
